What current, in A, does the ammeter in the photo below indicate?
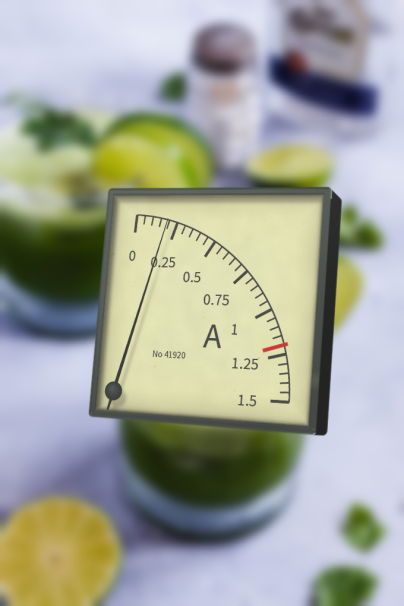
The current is 0.2 A
